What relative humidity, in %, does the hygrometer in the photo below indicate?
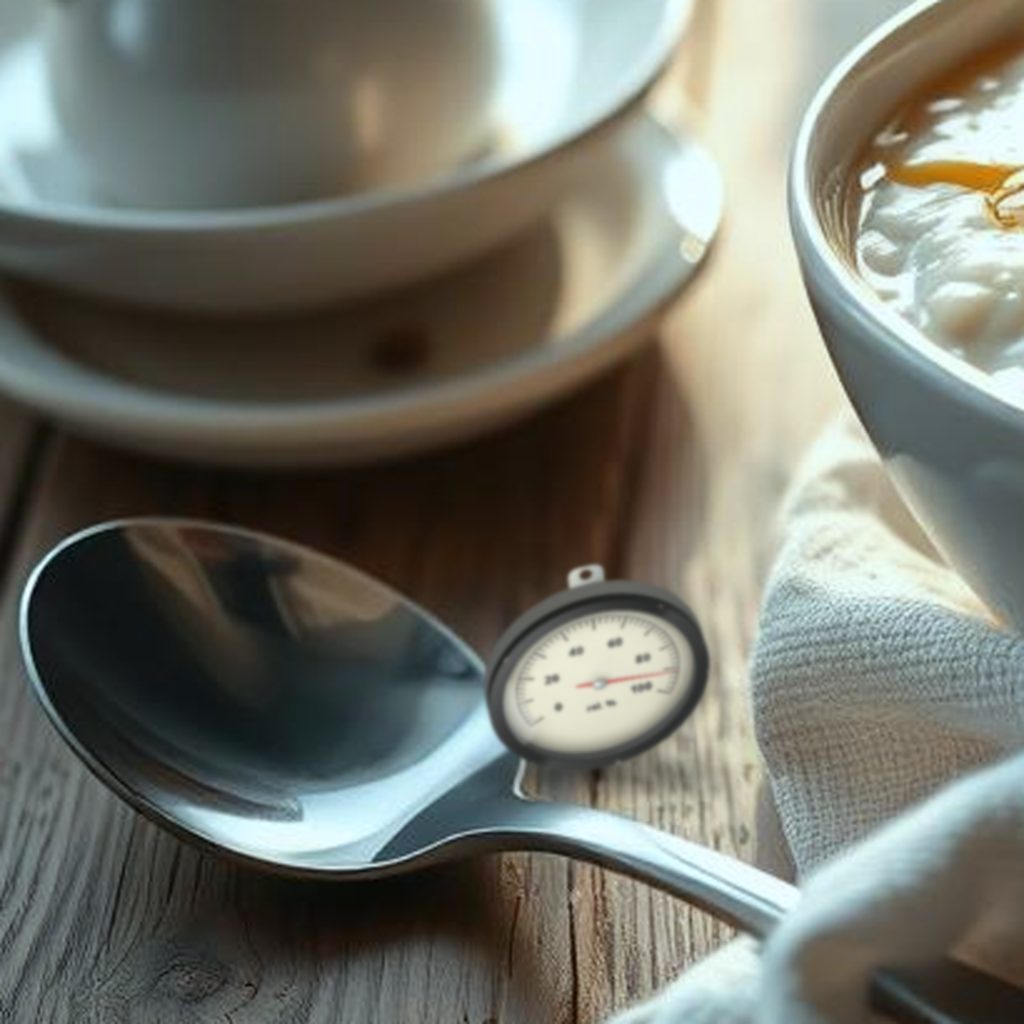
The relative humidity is 90 %
